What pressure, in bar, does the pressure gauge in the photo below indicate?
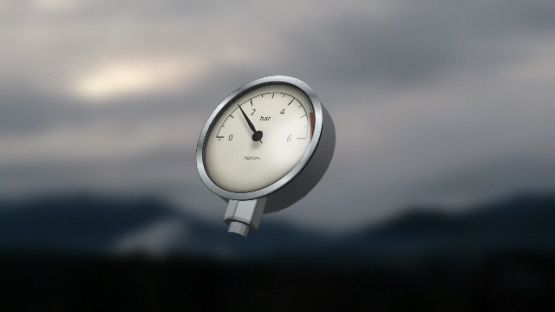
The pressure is 1.5 bar
